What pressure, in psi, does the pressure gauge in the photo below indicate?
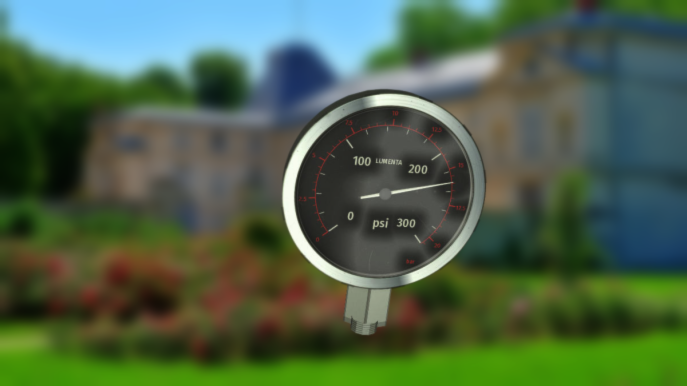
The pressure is 230 psi
